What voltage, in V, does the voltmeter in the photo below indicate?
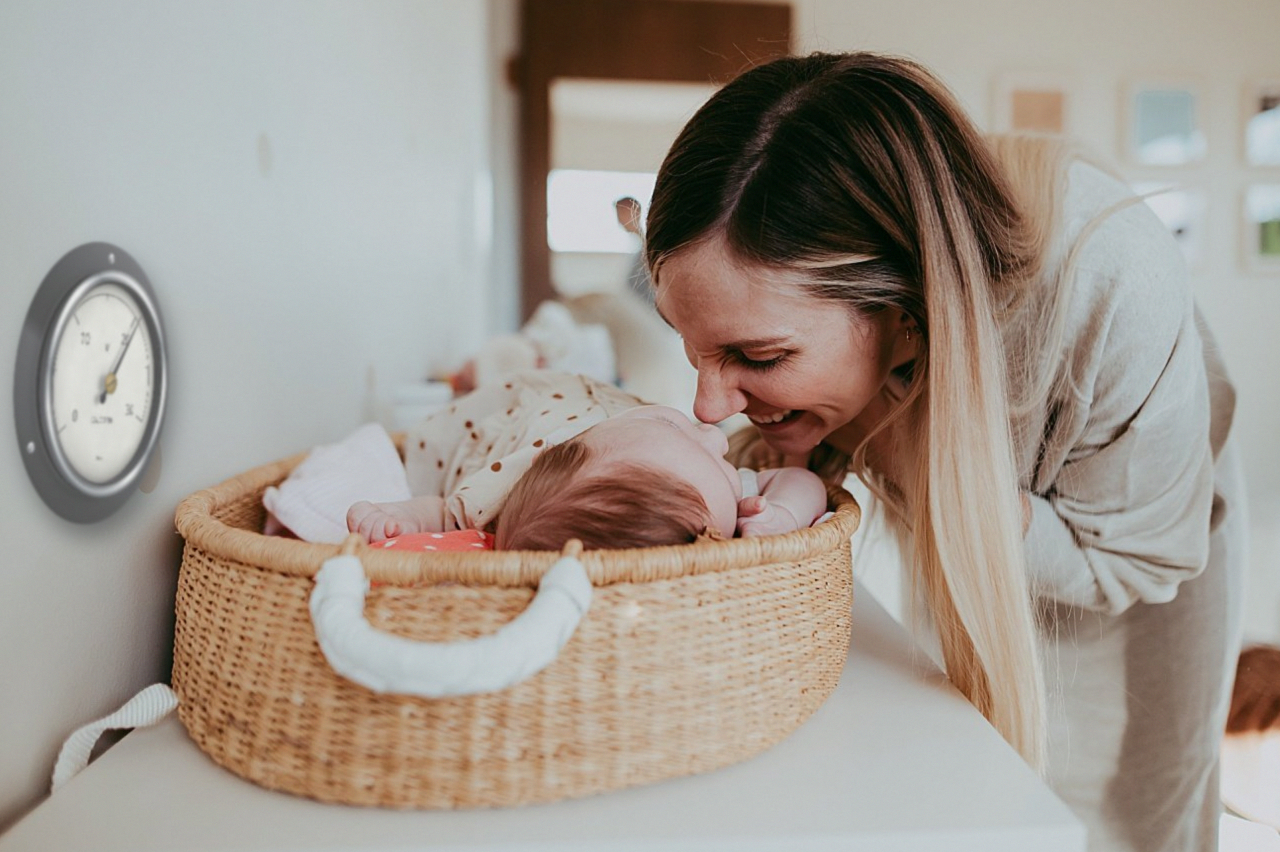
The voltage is 20 V
